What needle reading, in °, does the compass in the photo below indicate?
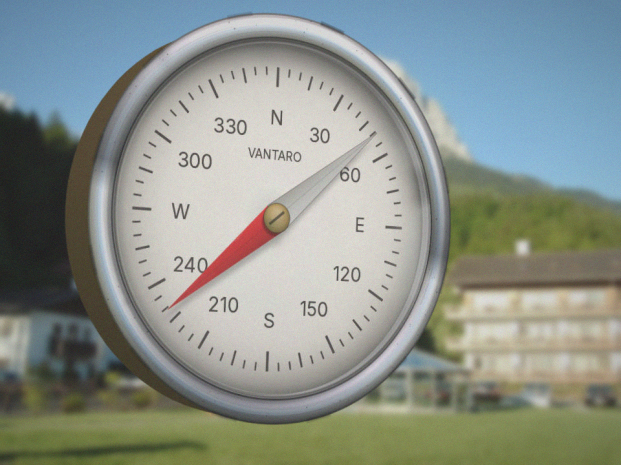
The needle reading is 230 °
